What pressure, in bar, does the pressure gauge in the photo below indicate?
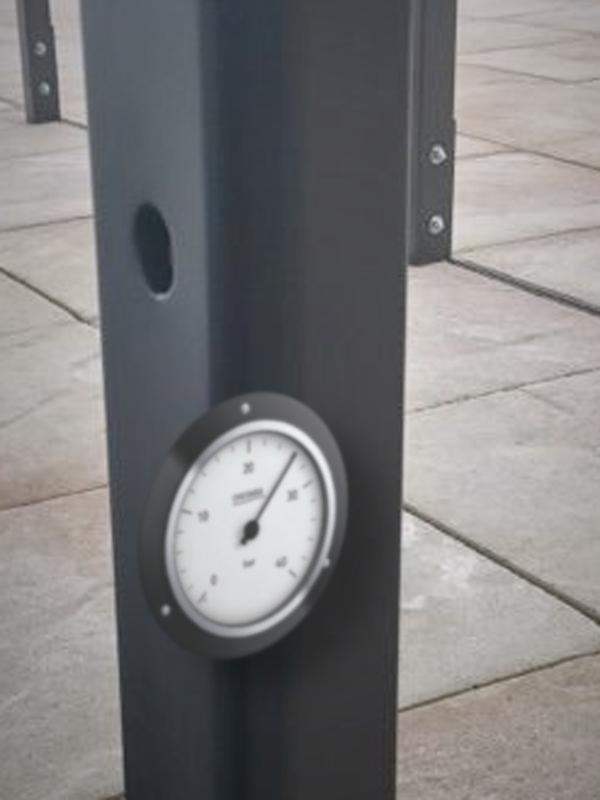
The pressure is 26 bar
